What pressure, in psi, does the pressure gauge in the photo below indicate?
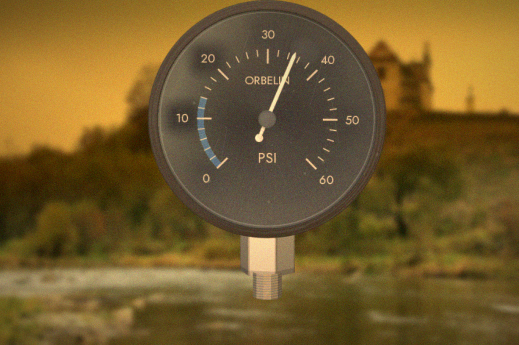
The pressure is 35 psi
